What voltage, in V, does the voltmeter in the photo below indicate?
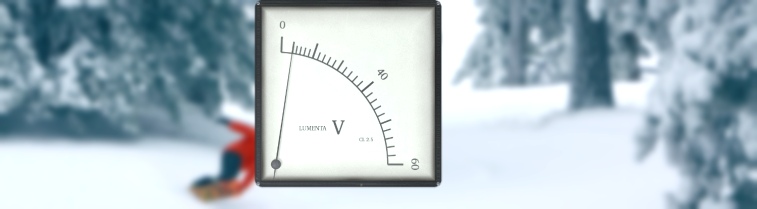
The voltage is 10 V
